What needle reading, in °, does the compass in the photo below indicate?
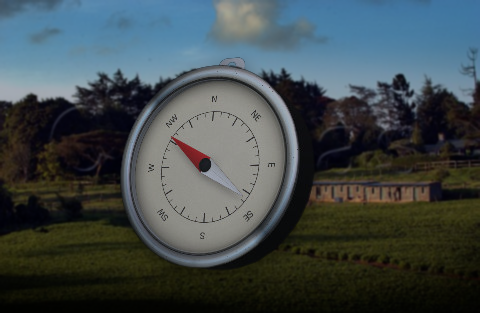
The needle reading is 305 °
